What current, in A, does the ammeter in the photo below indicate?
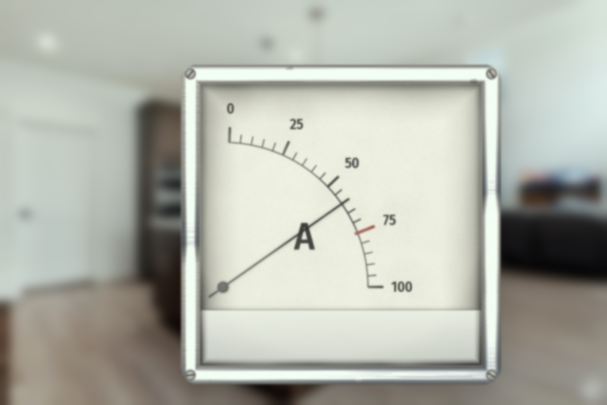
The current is 60 A
